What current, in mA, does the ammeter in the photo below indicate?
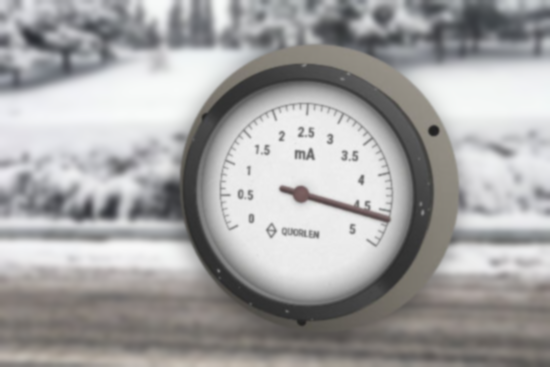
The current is 4.6 mA
